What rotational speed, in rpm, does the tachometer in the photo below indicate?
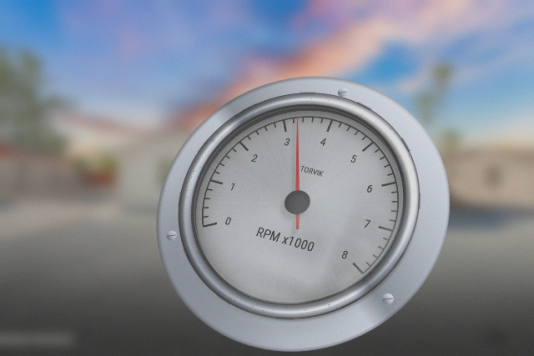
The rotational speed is 3300 rpm
